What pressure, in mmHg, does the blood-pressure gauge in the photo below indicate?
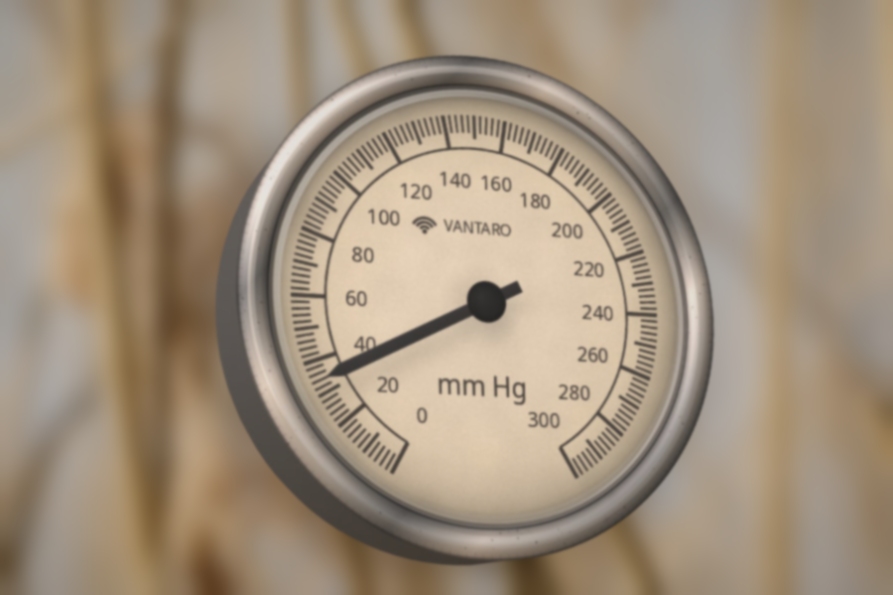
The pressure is 34 mmHg
